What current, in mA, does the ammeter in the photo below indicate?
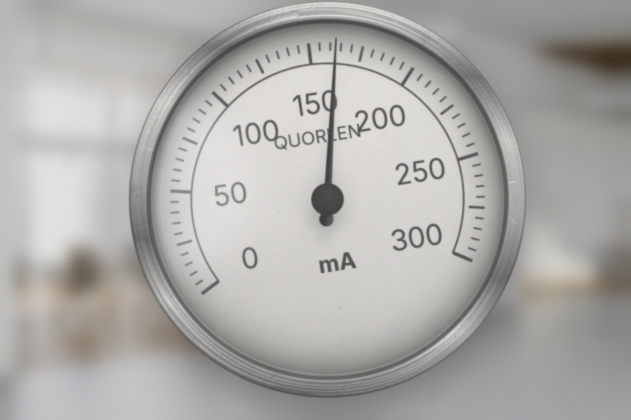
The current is 162.5 mA
